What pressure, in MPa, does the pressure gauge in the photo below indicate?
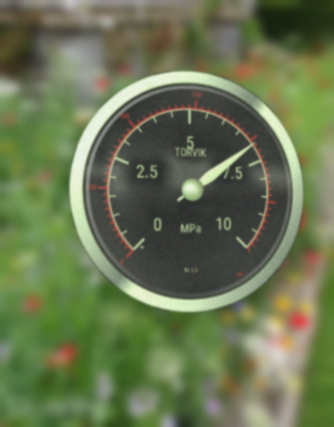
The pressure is 7 MPa
